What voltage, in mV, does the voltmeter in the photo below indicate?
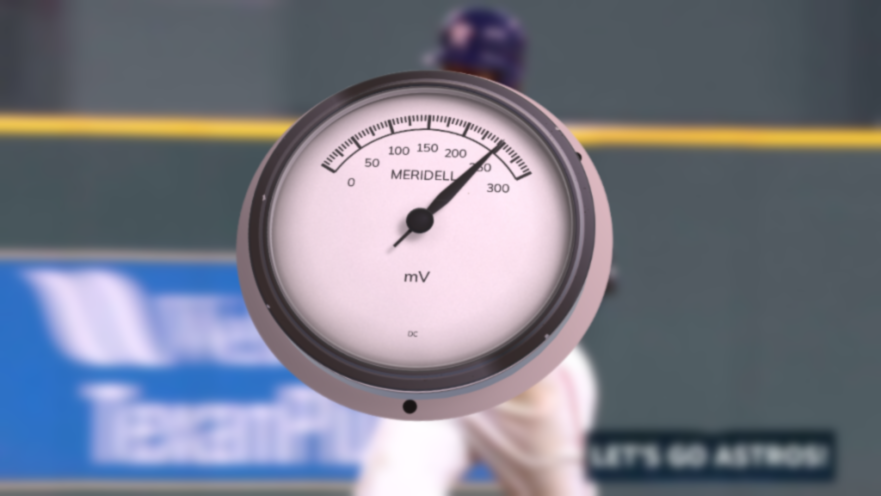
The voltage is 250 mV
